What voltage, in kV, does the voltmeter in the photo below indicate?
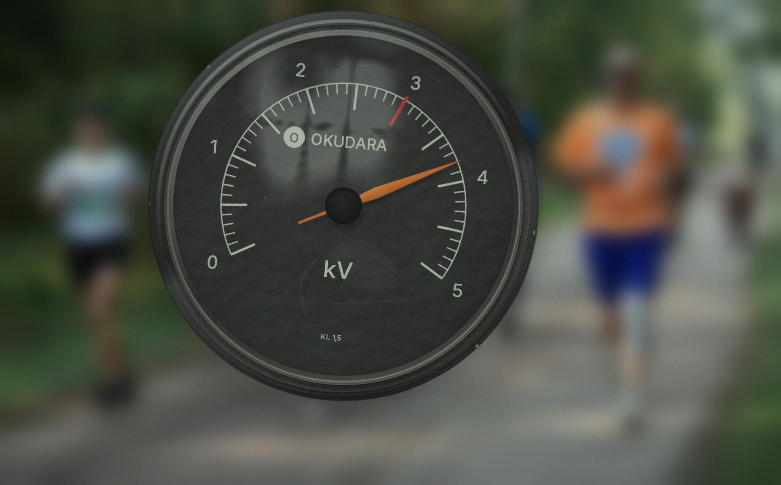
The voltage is 3.8 kV
